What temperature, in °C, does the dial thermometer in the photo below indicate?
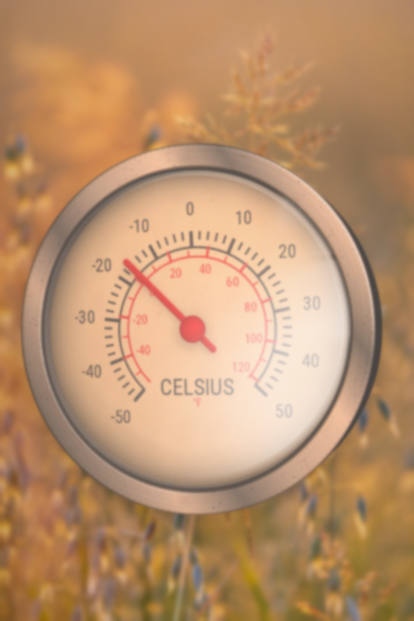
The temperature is -16 °C
